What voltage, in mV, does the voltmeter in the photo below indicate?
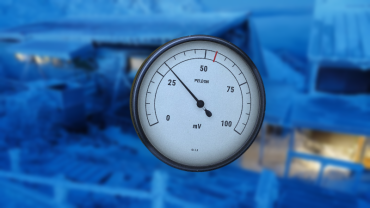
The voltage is 30 mV
